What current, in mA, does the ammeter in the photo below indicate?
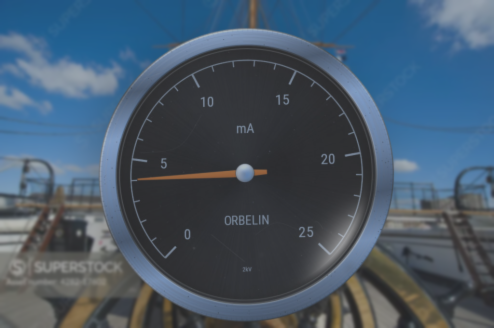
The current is 4 mA
